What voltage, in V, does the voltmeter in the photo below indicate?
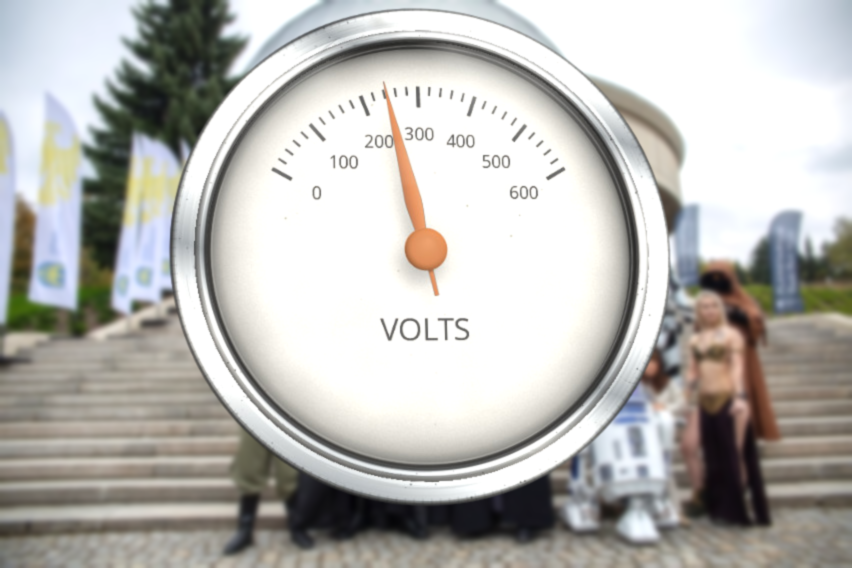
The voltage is 240 V
